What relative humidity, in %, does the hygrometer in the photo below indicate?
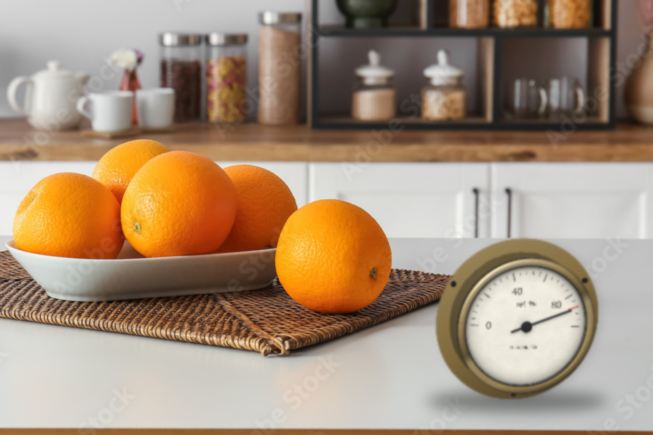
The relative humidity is 88 %
